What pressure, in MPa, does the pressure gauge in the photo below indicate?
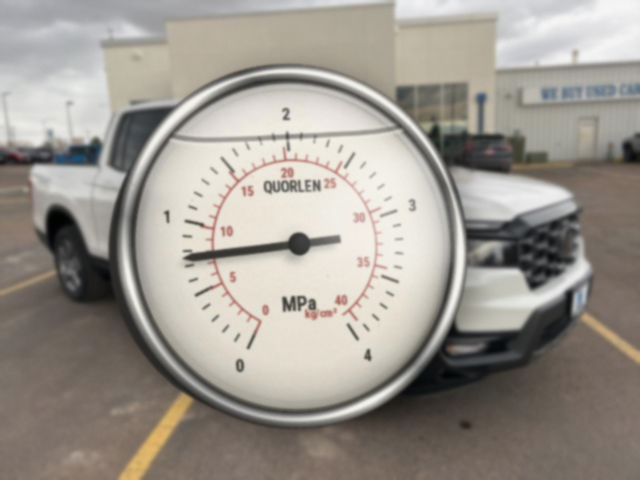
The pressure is 0.75 MPa
